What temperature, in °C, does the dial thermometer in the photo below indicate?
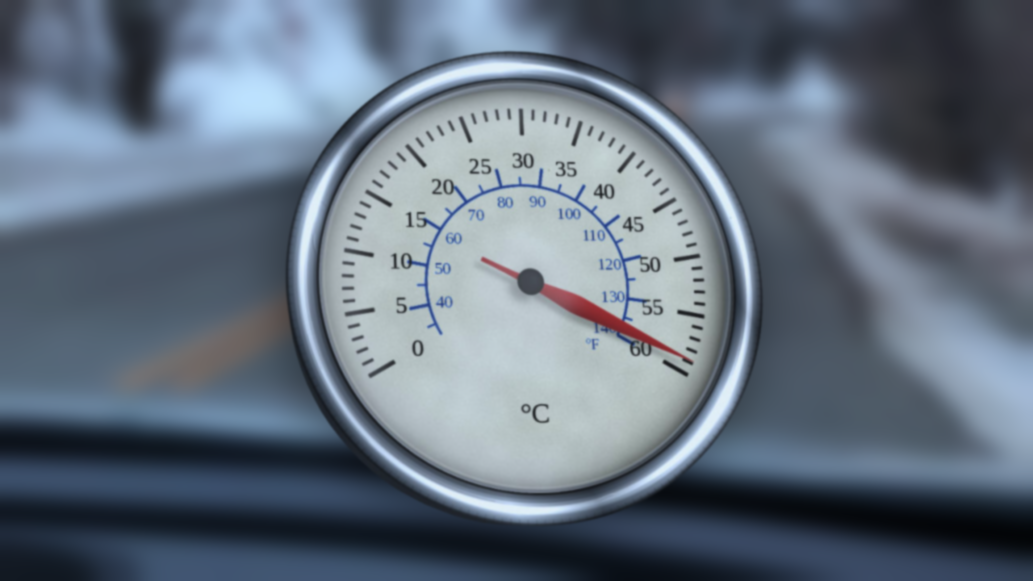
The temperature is 59 °C
